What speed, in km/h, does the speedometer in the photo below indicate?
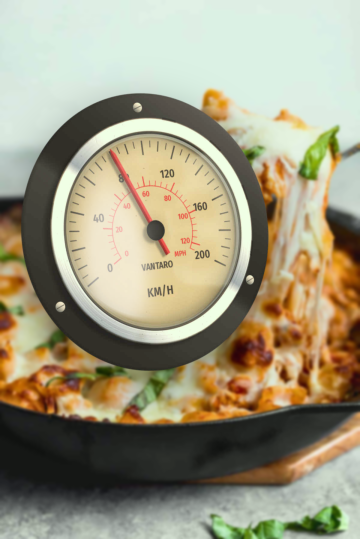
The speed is 80 km/h
